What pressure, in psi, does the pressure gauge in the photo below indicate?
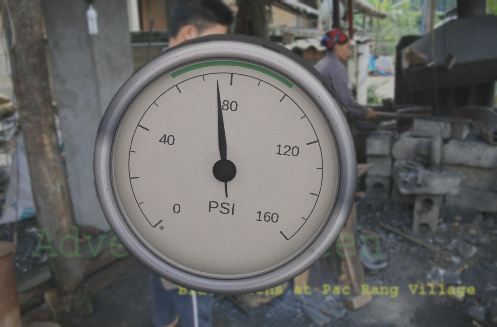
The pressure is 75 psi
